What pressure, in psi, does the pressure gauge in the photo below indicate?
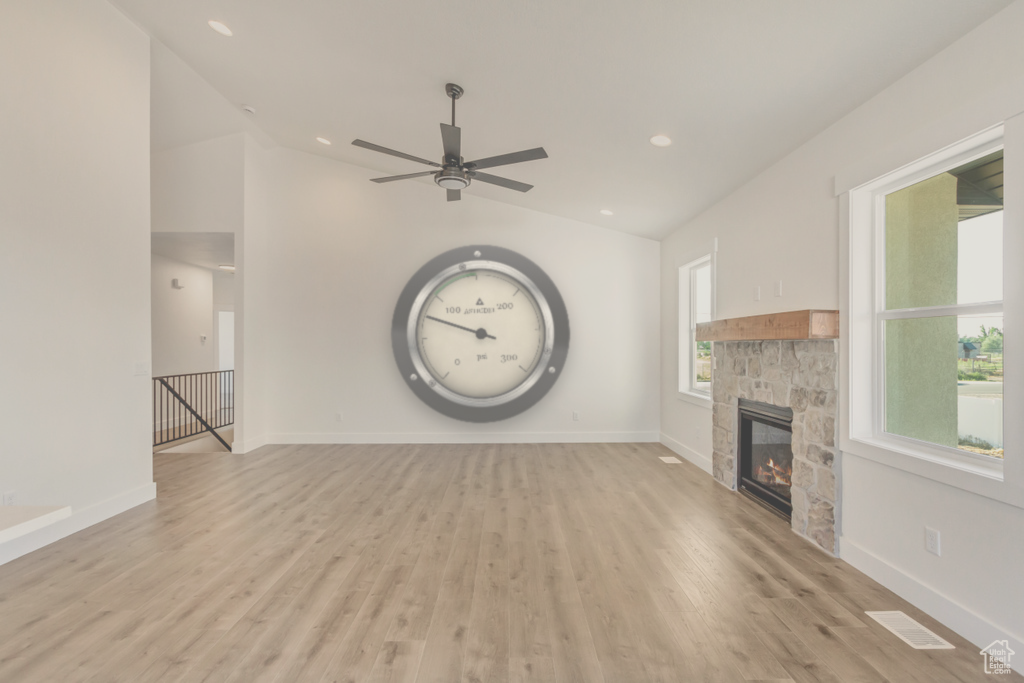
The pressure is 75 psi
